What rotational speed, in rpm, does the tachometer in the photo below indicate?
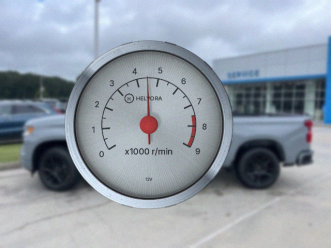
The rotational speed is 4500 rpm
